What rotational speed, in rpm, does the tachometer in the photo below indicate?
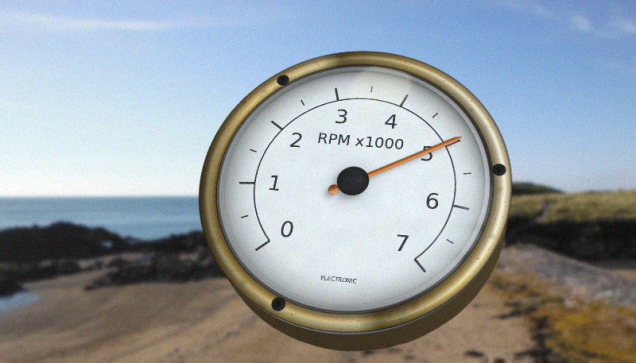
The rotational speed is 5000 rpm
